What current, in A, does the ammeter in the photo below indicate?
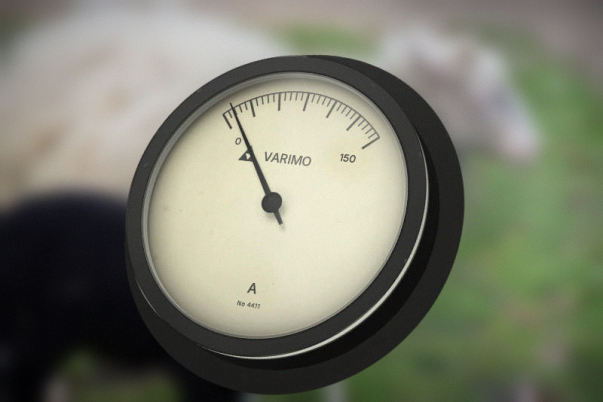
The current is 10 A
